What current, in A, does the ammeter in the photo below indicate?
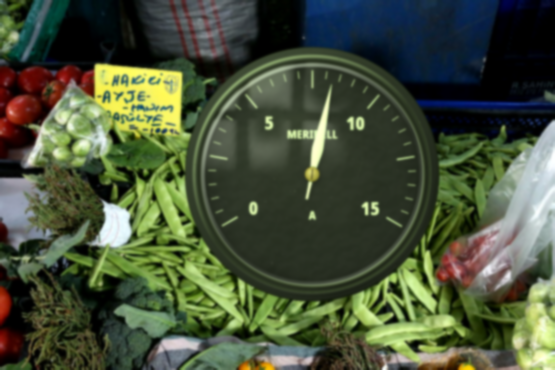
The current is 8.25 A
